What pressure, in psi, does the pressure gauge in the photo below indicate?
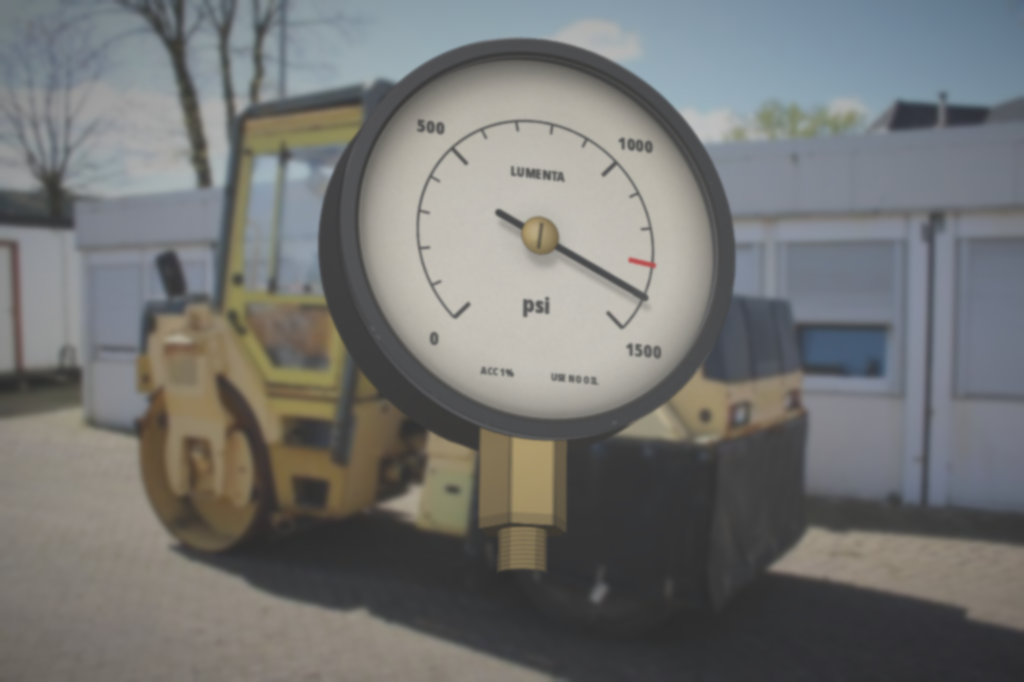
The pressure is 1400 psi
